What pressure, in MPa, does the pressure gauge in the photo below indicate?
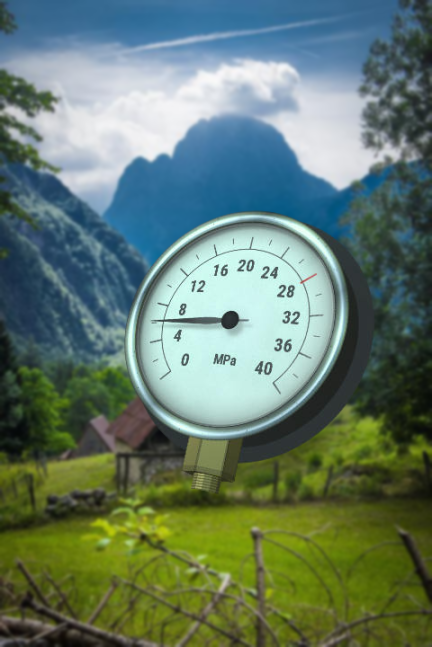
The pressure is 6 MPa
